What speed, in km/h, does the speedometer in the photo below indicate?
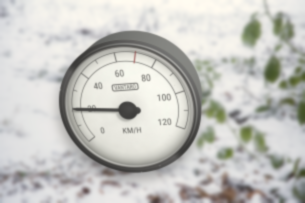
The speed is 20 km/h
